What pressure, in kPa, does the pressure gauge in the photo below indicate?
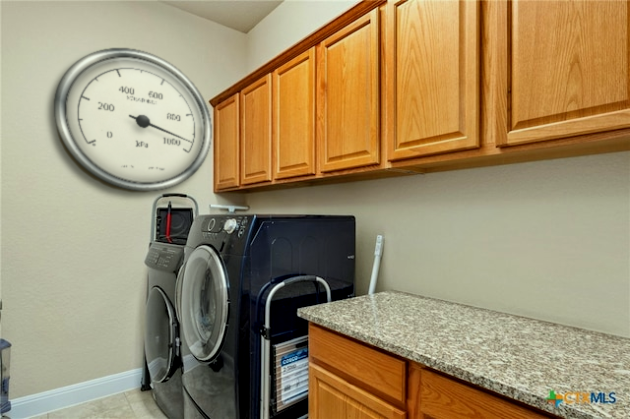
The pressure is 950 kPa
